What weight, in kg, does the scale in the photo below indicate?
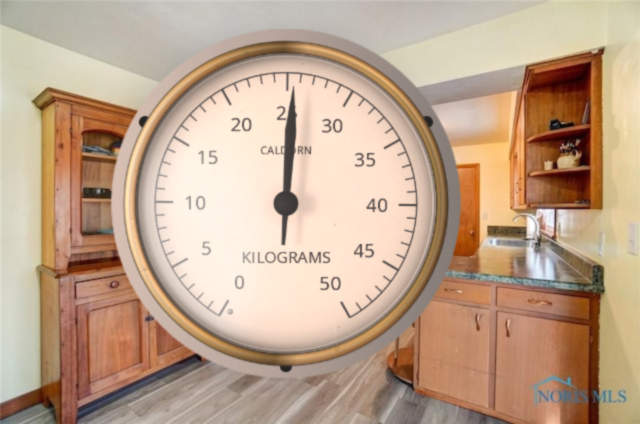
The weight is 25.5 kg
